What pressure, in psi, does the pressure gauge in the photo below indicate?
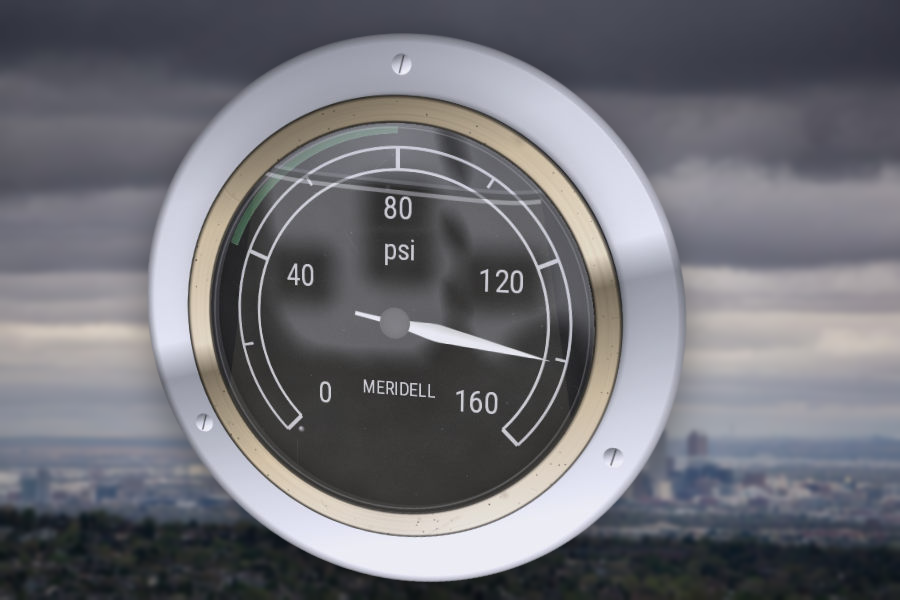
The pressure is 140 psi
